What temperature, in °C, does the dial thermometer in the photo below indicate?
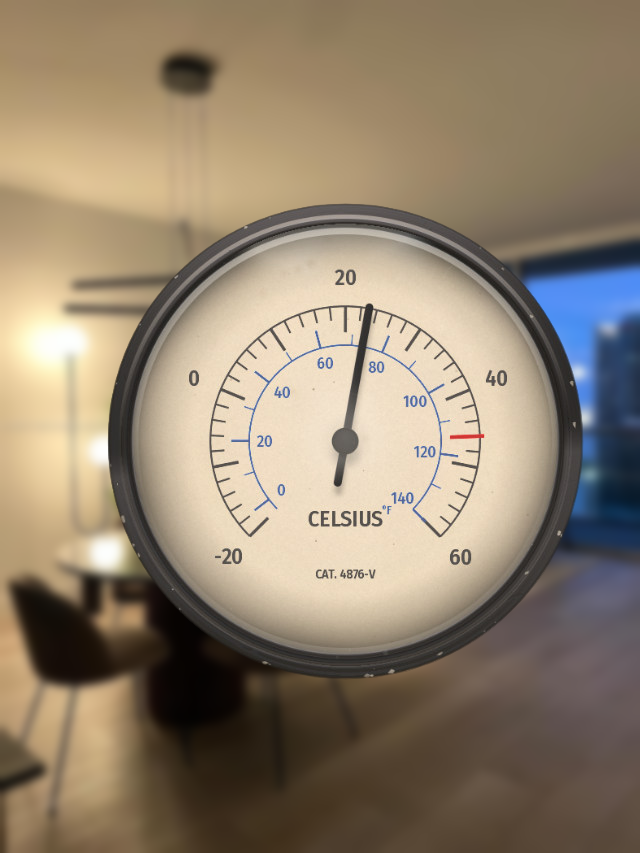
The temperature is 23 °C
